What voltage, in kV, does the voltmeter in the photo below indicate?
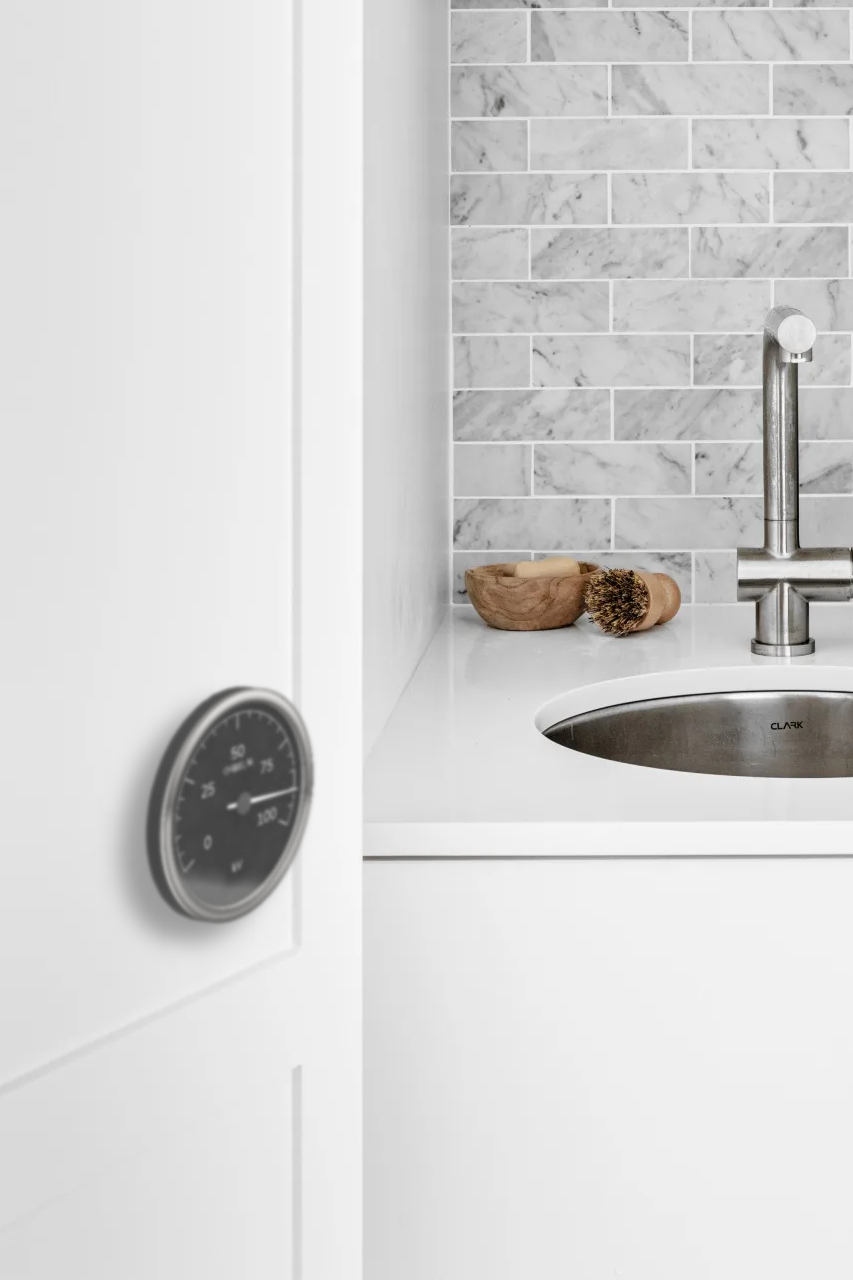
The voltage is 90 kV
